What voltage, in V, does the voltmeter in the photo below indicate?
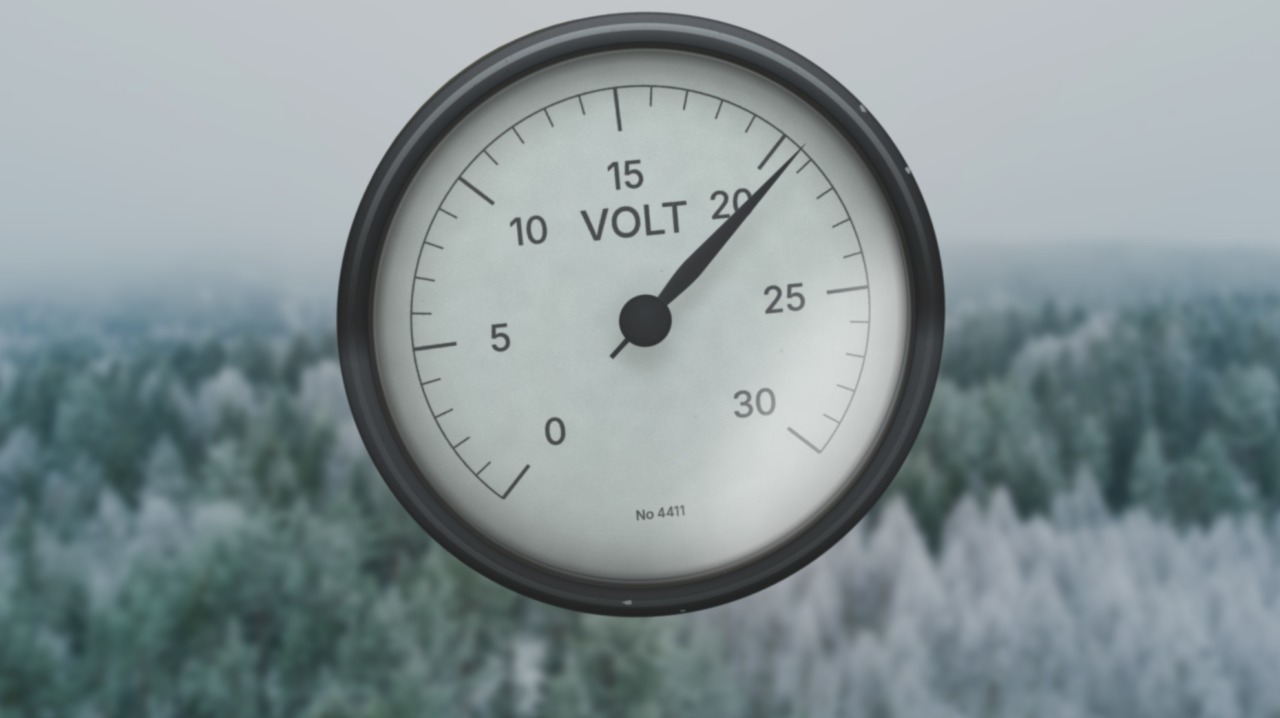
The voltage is 20.5 V
